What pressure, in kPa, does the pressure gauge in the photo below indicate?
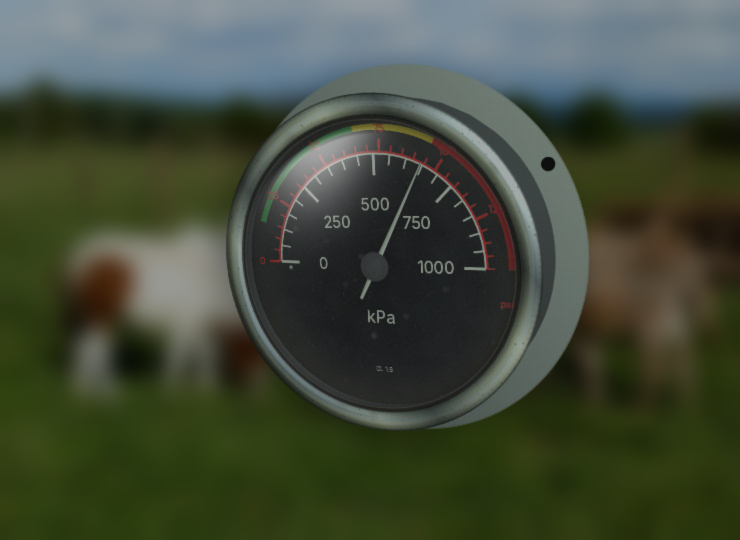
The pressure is 650 kPa
